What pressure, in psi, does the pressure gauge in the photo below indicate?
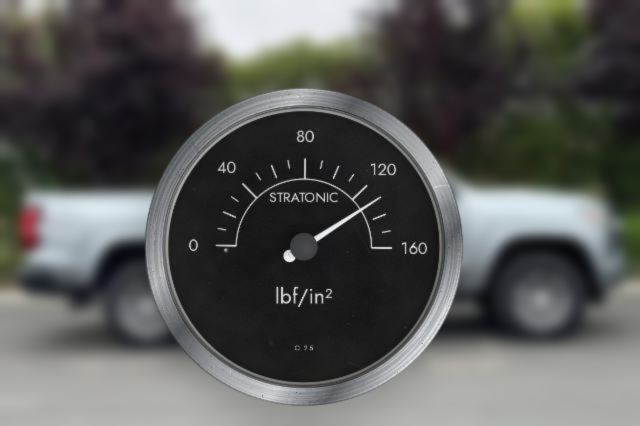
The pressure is 130 psi
